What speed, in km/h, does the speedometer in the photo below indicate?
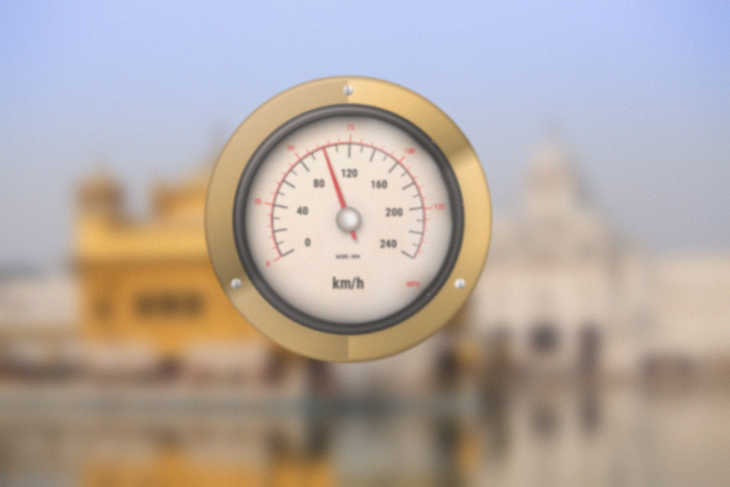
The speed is 100 km/h
